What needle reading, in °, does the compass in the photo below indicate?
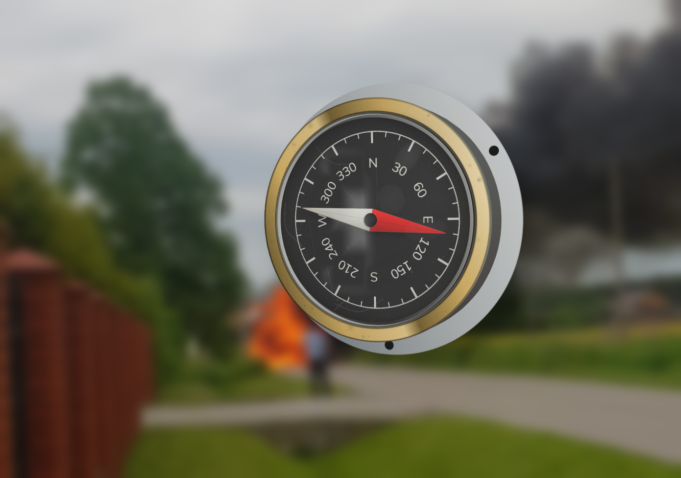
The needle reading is 100 °
